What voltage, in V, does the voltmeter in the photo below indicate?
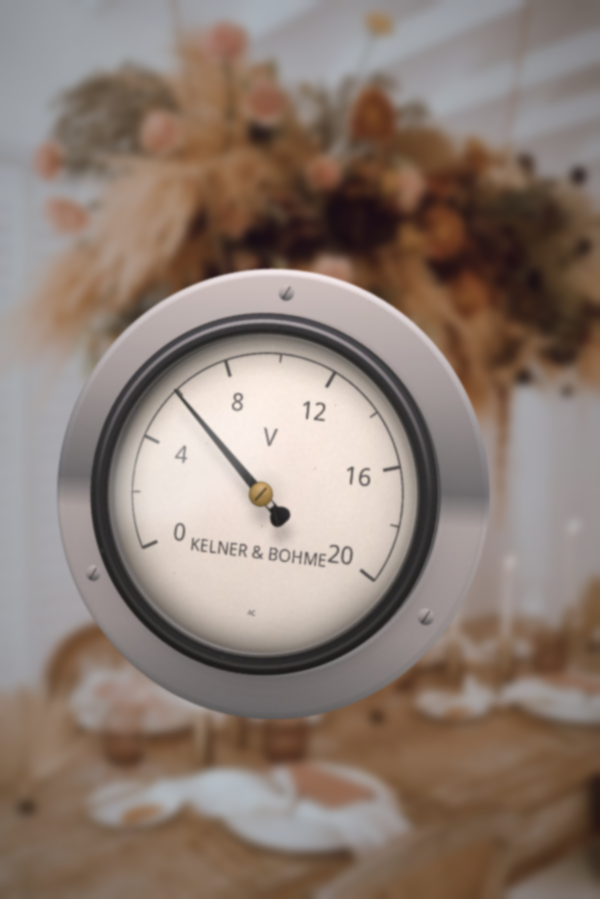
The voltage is 6 V
